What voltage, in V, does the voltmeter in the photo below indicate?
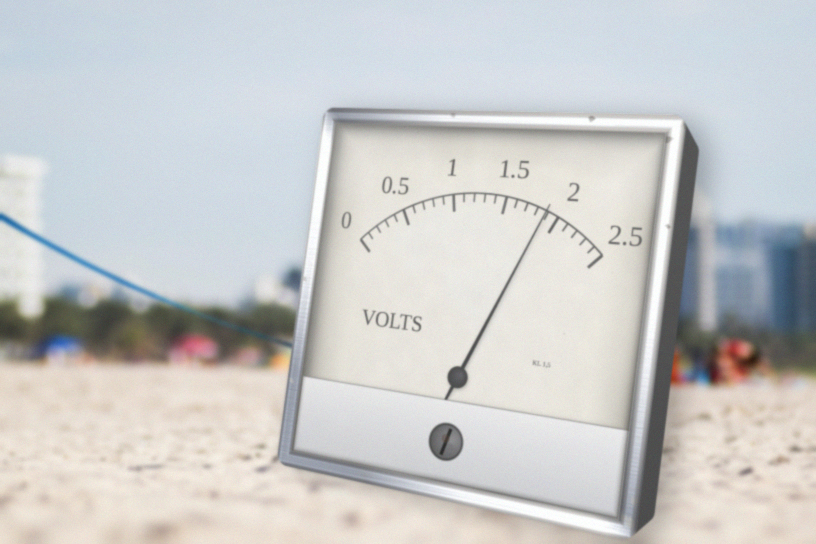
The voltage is 1.9 V
